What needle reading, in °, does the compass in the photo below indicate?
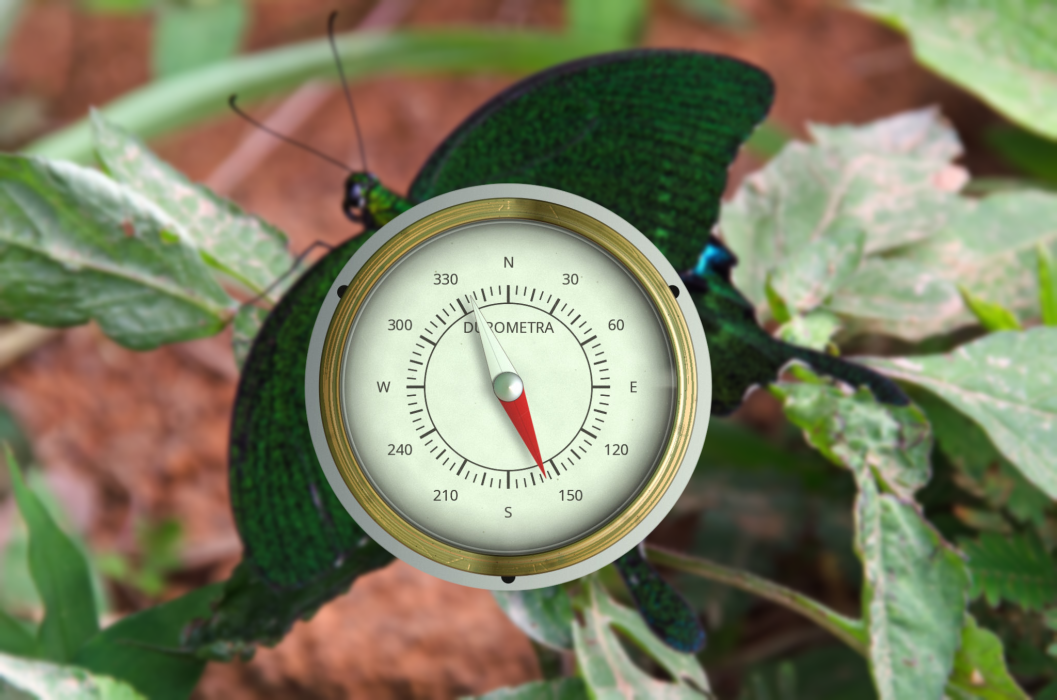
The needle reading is 157.5 °
